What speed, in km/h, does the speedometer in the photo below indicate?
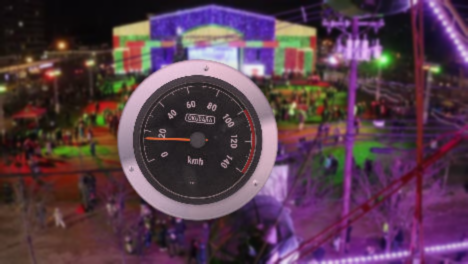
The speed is 15 km/h
